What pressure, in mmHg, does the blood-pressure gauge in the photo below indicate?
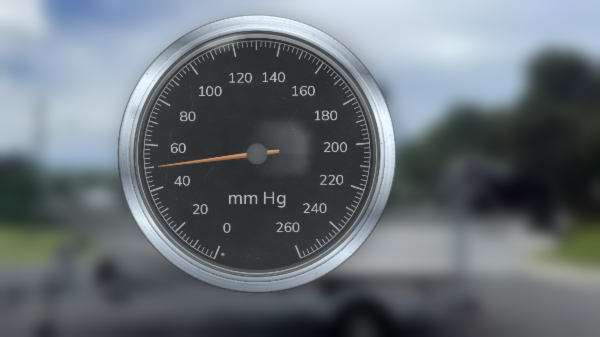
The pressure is 50 mmHg
